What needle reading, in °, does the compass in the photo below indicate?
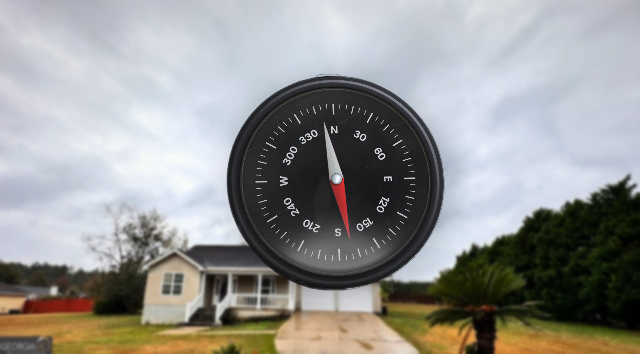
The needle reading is 170 °
